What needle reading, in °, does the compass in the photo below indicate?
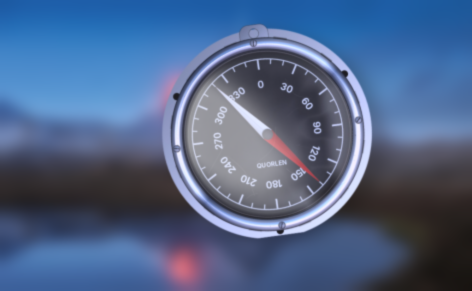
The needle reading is 140 °
